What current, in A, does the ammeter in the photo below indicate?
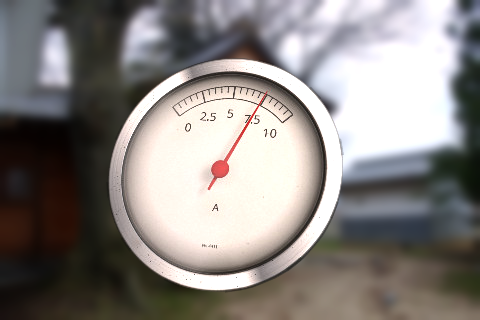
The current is 7.5 A
